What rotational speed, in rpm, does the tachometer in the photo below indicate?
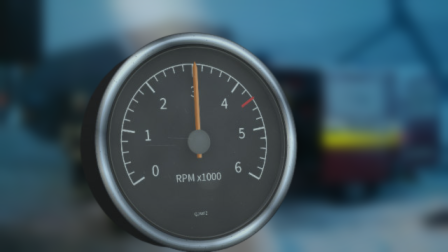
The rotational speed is 3000 rpm
